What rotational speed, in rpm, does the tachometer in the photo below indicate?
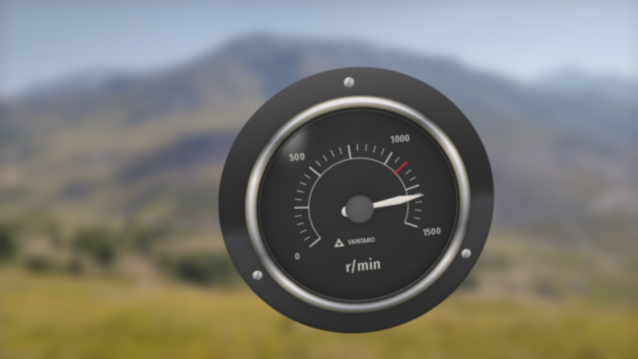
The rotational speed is 1300 rpm
